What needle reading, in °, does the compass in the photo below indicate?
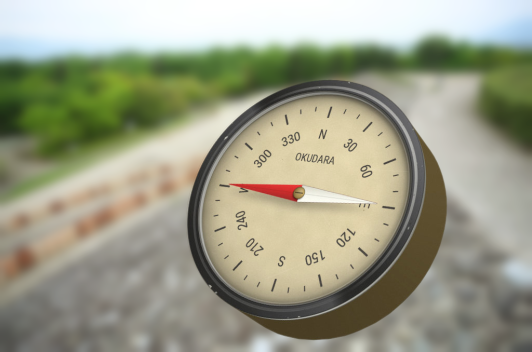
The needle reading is 270 °
